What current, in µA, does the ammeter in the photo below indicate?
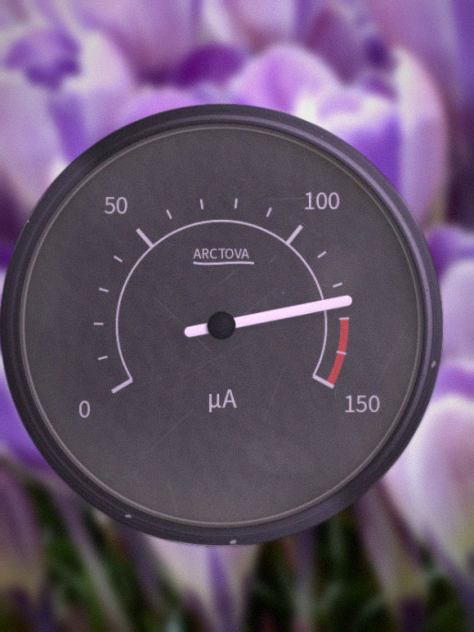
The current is 125 µA
